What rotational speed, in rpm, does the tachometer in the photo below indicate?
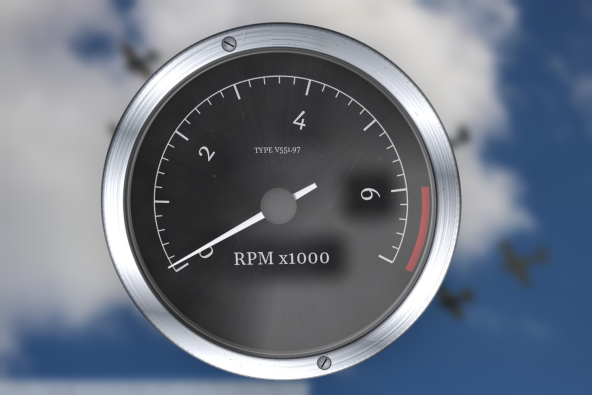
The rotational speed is 100 rpm
